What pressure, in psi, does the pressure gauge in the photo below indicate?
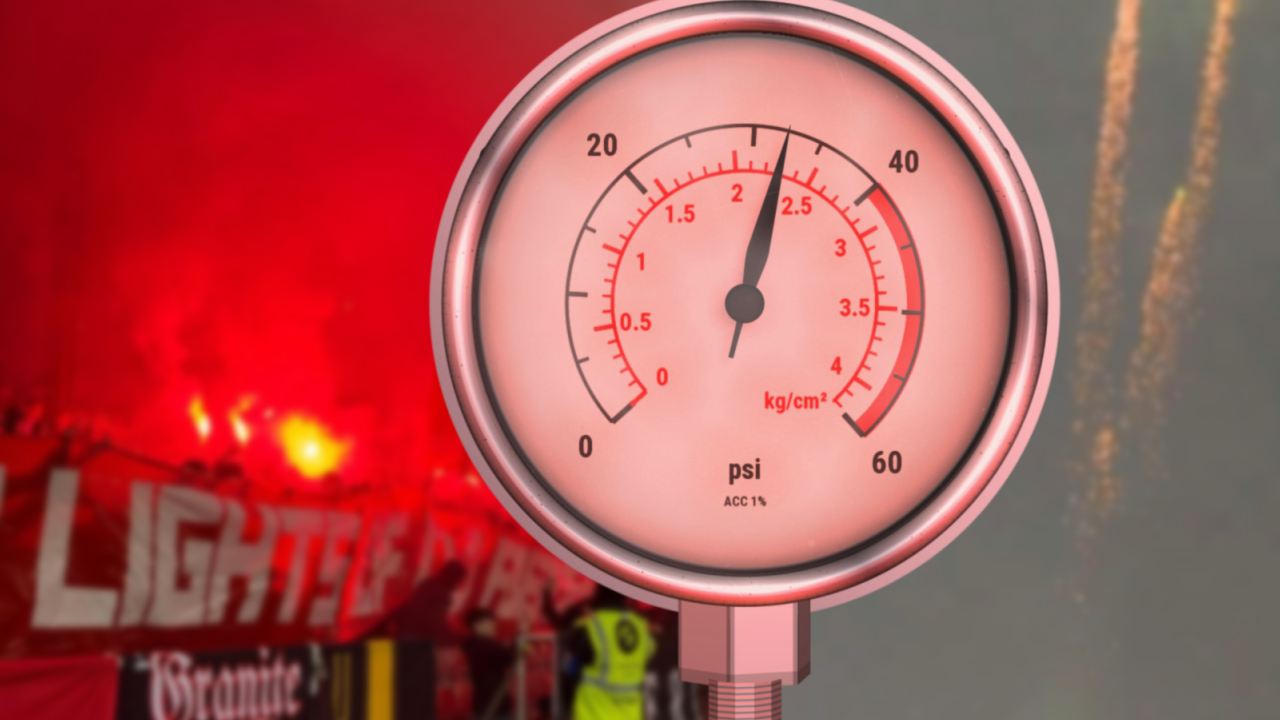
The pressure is 32.5 psi
